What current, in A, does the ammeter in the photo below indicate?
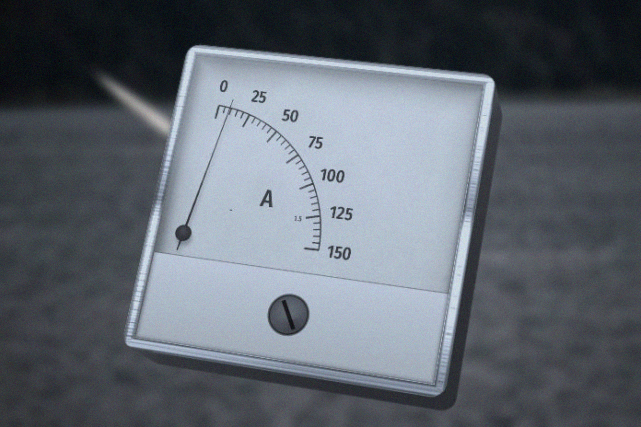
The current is 10 A
